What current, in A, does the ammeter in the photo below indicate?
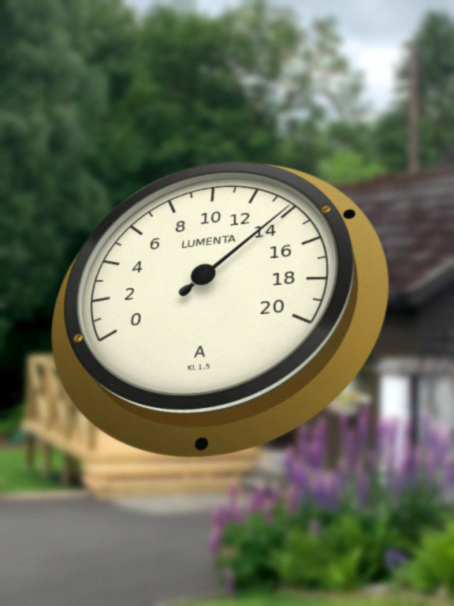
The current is 14 A
